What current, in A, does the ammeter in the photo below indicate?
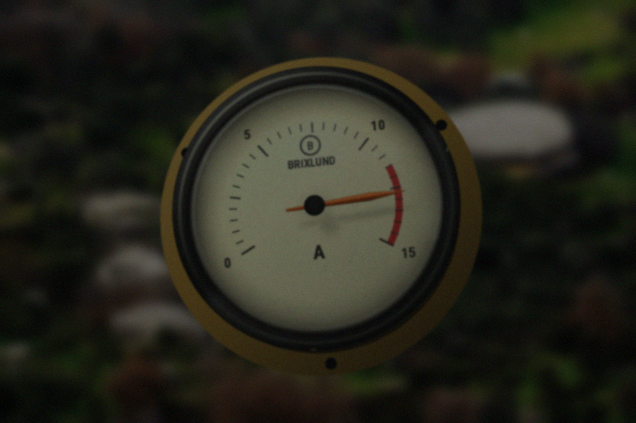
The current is 12.75 A
